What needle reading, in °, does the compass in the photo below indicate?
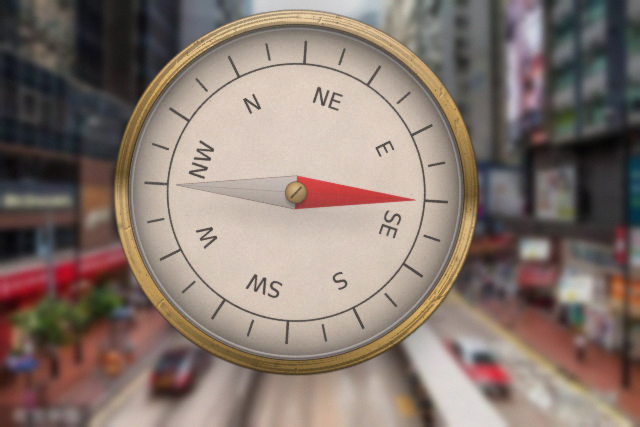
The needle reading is 120 °
